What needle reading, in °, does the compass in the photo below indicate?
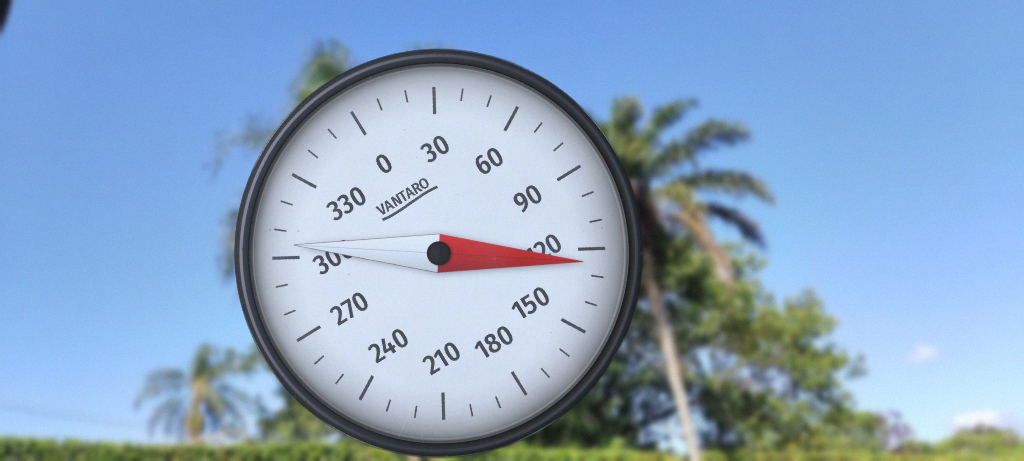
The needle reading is 125 °
